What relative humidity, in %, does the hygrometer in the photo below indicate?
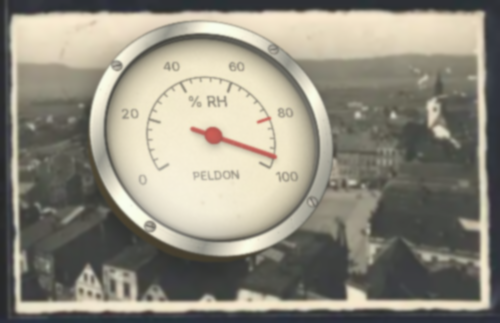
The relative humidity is 96 %
